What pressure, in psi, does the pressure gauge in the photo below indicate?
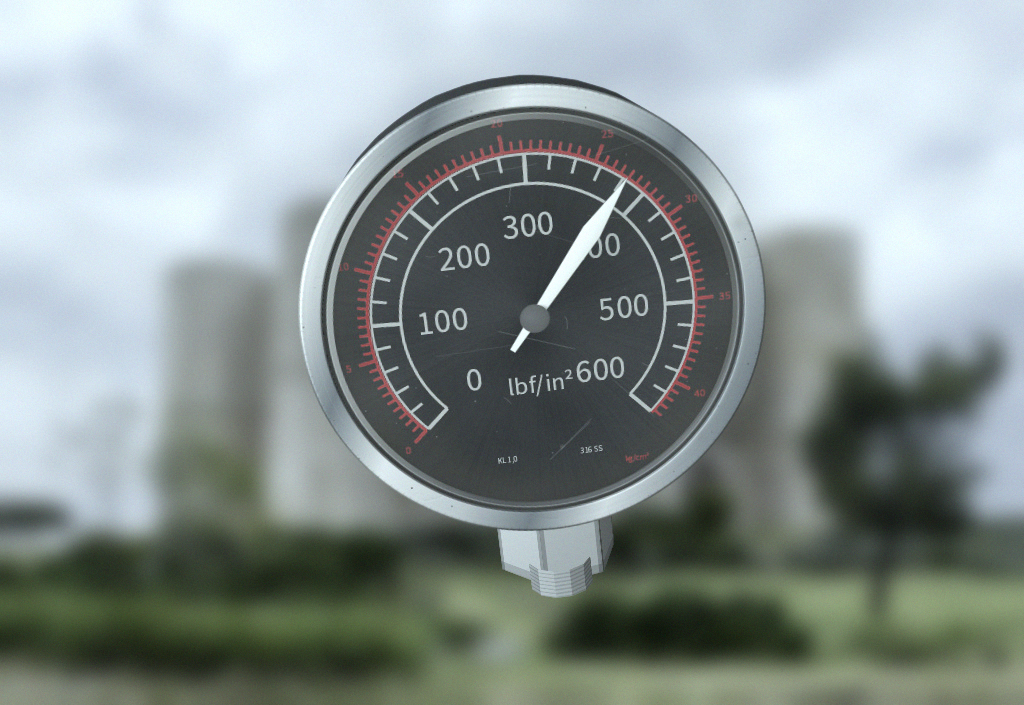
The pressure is 380 psi
